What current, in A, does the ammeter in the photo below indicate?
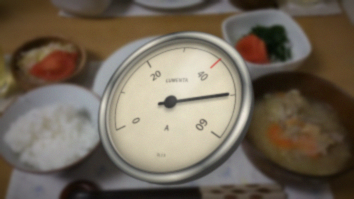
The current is 50 A
